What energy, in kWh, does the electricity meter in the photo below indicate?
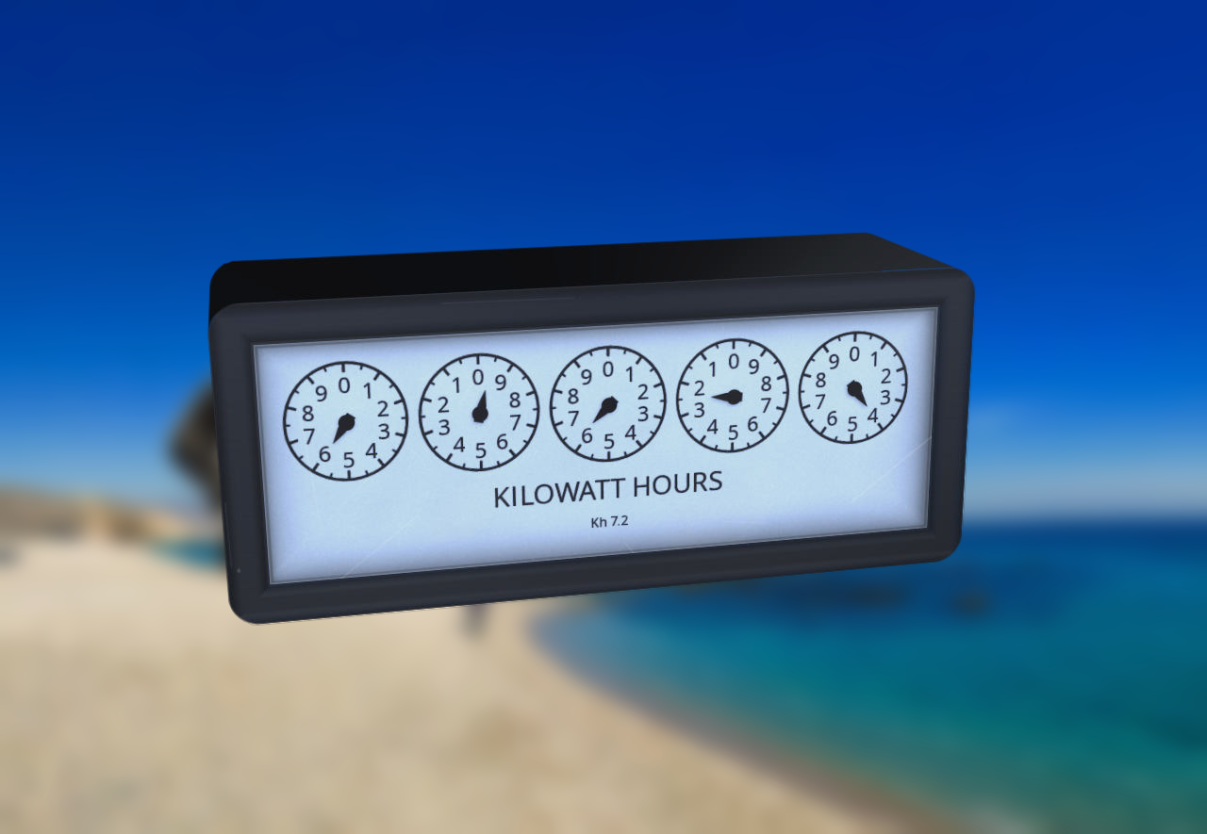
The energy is 59624 kWh
